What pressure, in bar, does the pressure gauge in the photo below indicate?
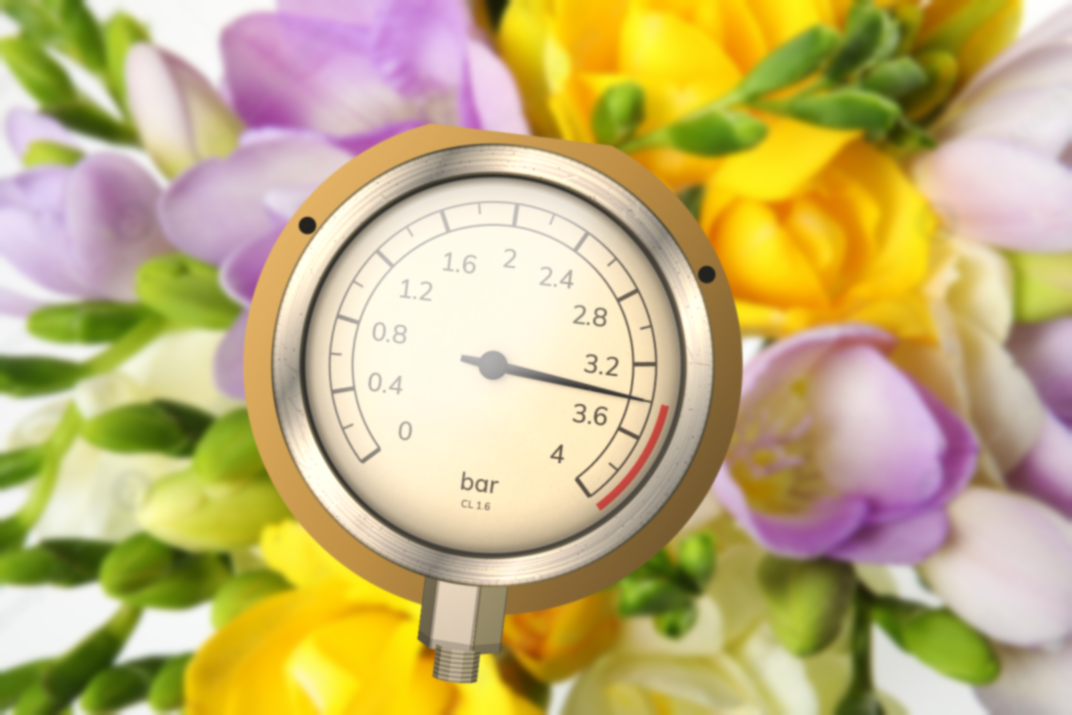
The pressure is 3.4 bar
